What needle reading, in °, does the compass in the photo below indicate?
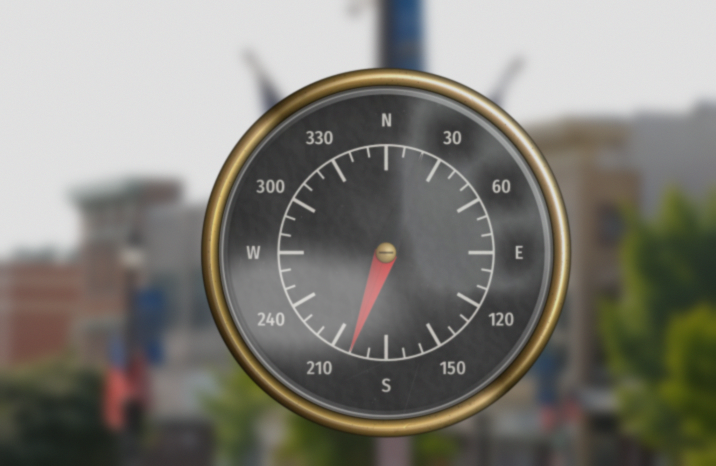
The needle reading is 200 °
